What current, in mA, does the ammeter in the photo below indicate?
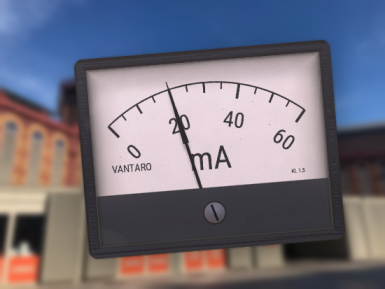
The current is 20 mA
